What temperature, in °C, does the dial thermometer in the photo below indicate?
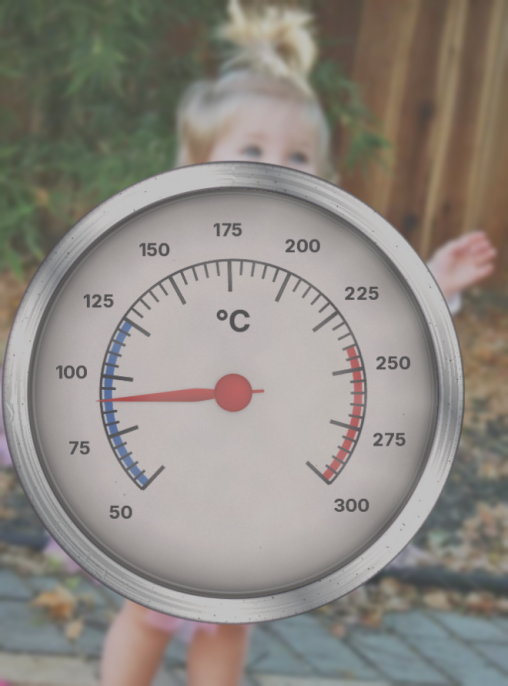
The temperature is 90 °C
